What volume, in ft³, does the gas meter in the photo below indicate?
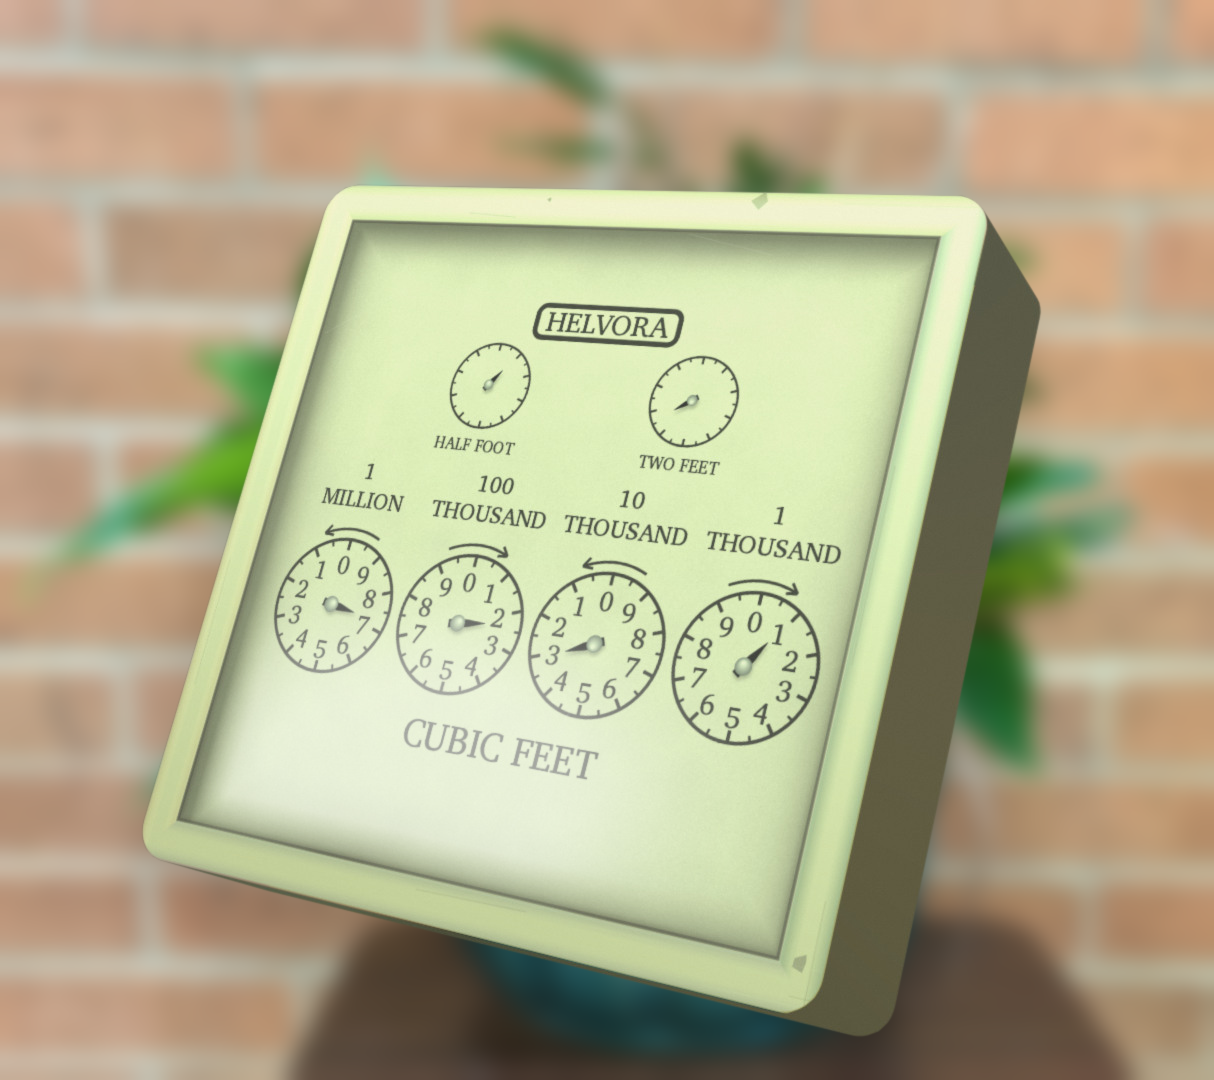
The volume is 723100 ft³
